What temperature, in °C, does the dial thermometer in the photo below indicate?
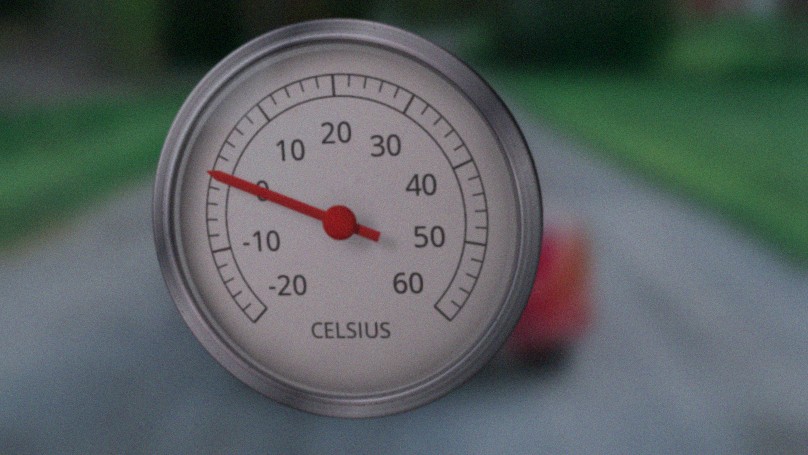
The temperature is 0 °C
